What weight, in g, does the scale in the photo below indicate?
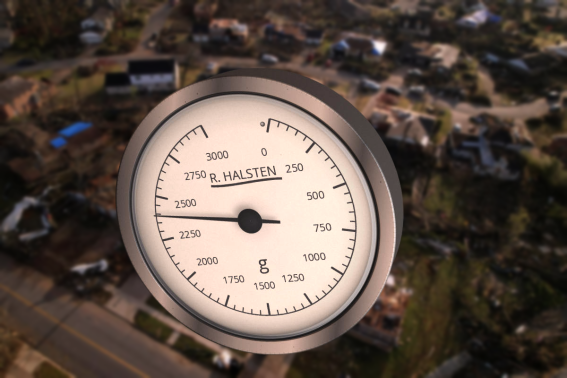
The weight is 2400 g
